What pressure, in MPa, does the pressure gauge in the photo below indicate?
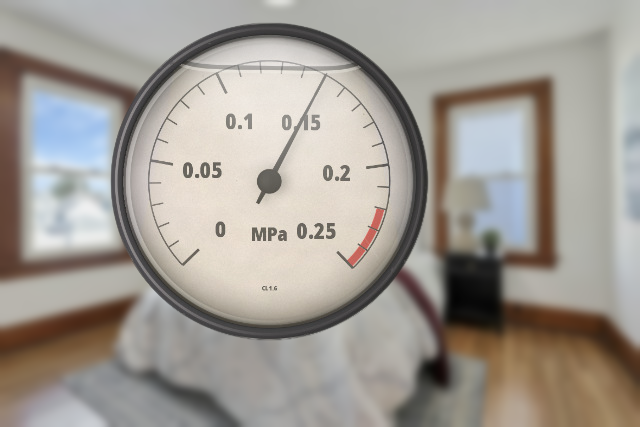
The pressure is 0.15 MPa
